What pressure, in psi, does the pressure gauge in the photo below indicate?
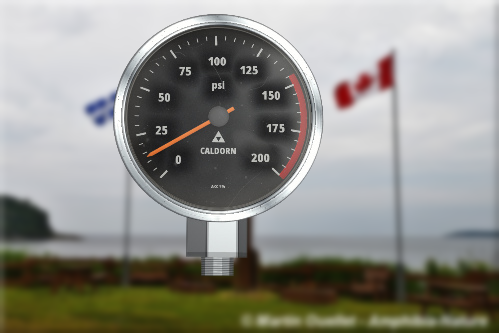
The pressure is 12.5 psi
